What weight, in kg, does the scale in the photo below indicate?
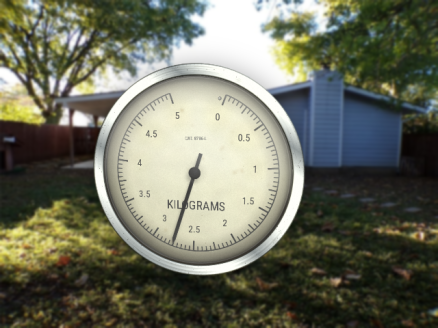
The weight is 2.75 kg
